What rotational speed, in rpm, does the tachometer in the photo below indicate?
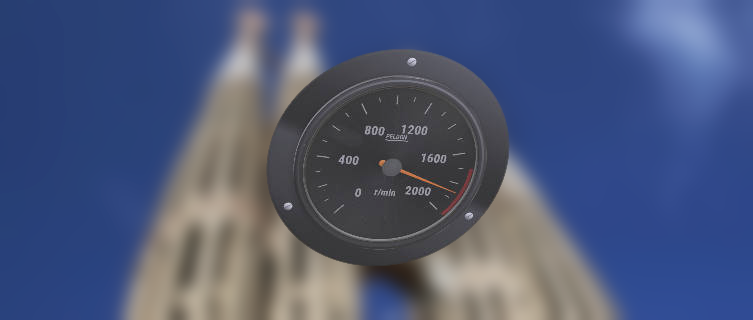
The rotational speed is 1850 rpm
